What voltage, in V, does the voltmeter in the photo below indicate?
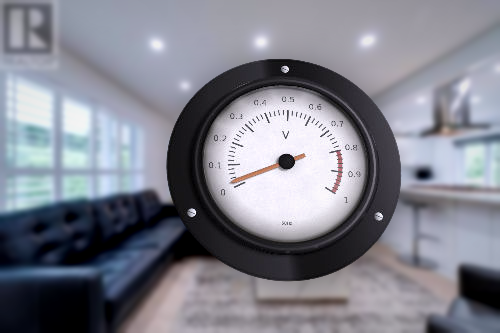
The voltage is 0.02 V
